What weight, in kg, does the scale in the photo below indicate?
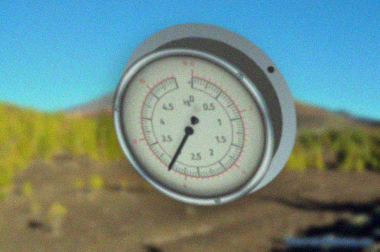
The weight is 3 kg
